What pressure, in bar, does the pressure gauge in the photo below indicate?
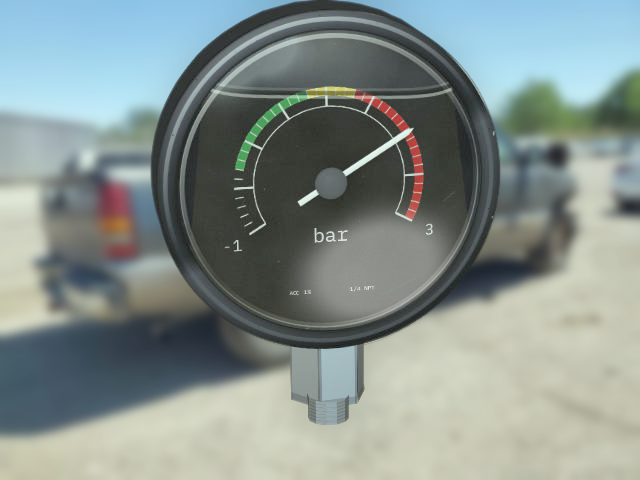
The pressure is 2 bar
